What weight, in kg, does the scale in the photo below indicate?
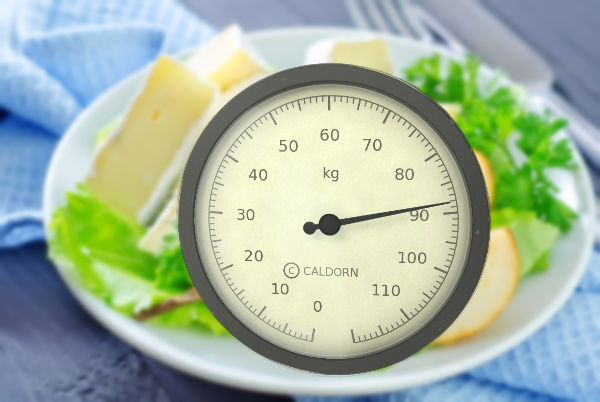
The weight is 88 kg
